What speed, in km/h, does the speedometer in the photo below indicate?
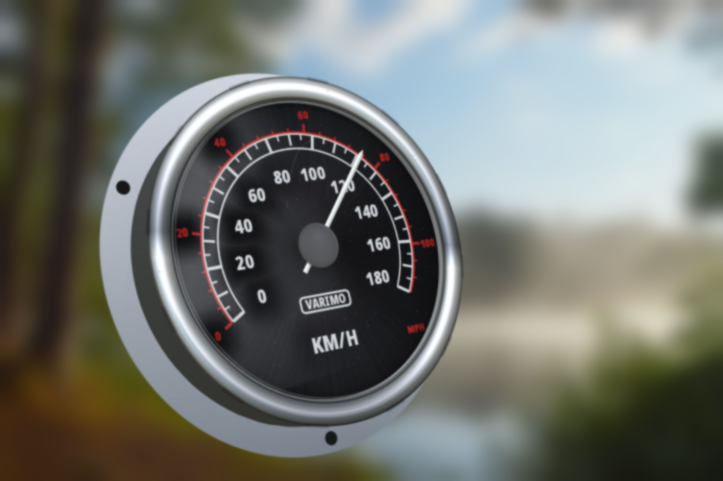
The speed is 120 km/h
